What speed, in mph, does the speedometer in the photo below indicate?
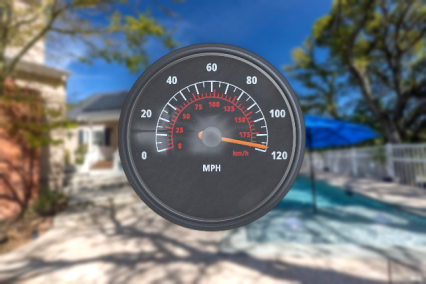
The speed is 117.5 mph
